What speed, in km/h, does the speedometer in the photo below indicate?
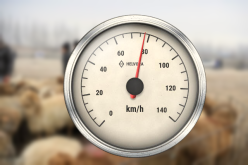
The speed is 77.5 km/h
